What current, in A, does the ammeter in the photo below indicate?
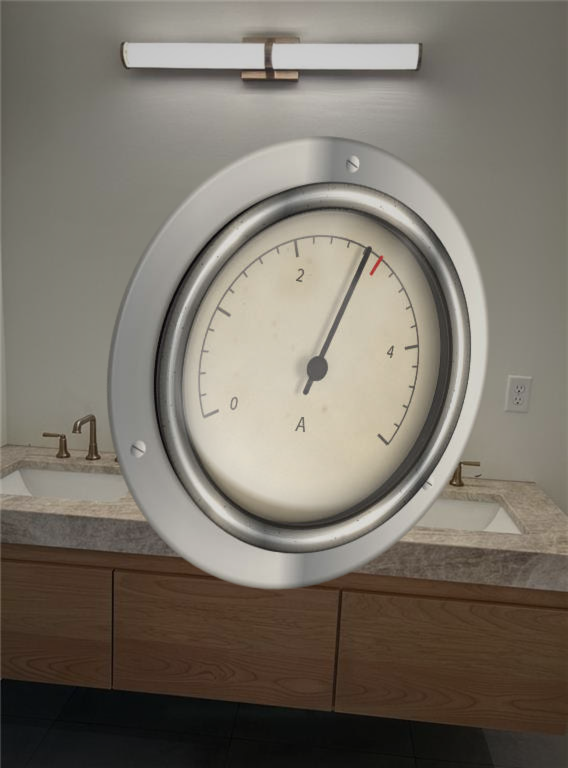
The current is 2.8 A
